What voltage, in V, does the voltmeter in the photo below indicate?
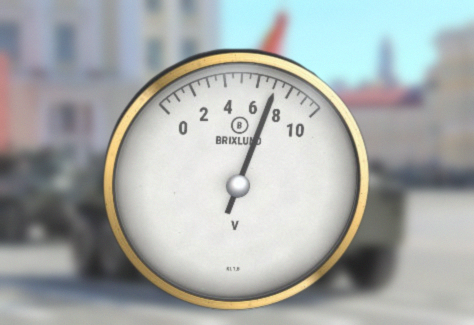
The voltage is 7 V
